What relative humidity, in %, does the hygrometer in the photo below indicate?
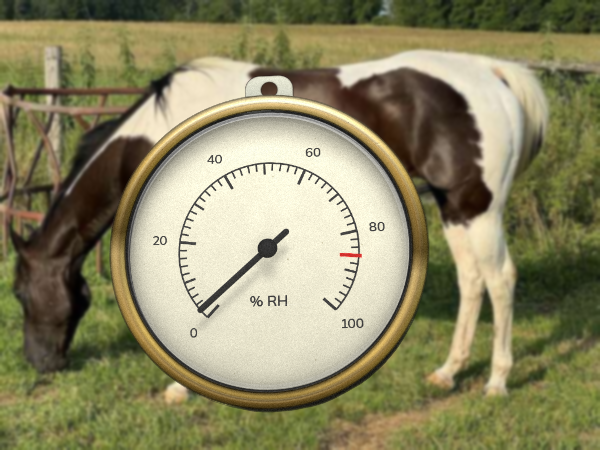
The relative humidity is 2 %
